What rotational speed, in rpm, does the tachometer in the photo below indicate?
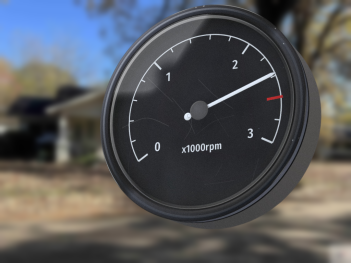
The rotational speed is 2400 rpm
